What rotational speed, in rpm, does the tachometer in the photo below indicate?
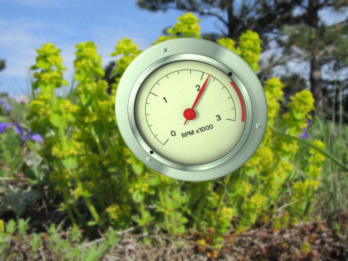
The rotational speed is 2100 rpm
